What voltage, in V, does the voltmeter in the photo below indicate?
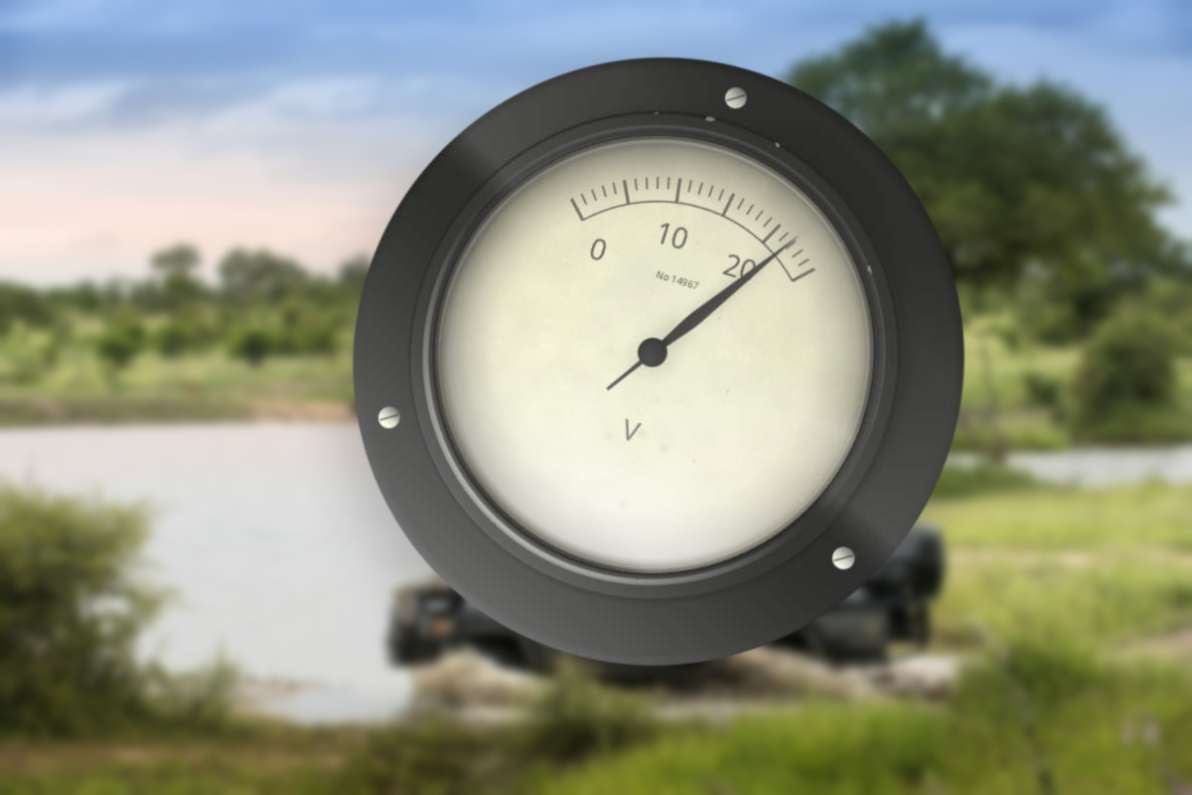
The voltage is 22 V
